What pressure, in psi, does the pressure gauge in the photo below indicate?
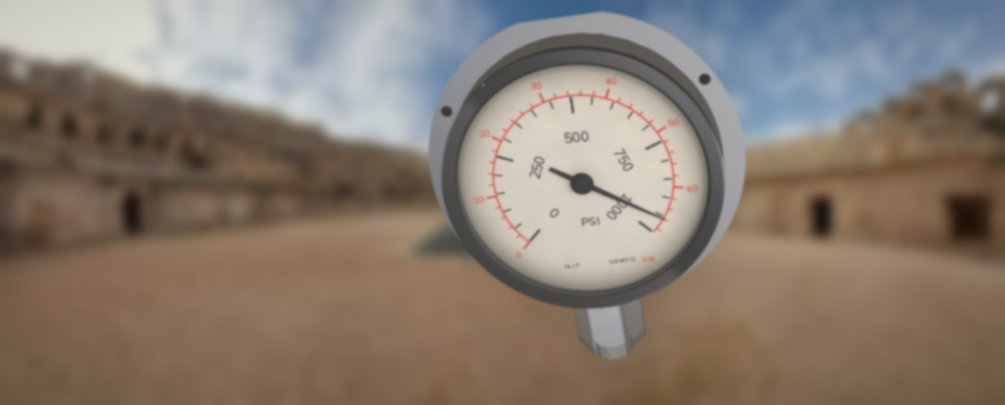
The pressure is 950 psi
